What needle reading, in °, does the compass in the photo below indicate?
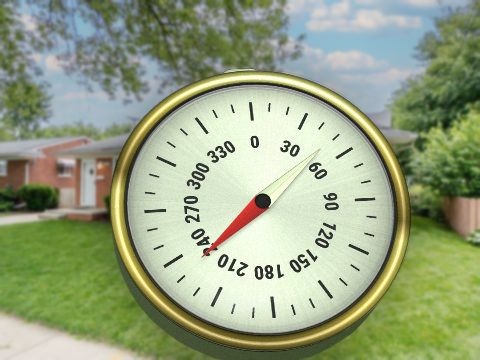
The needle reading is 230 °
